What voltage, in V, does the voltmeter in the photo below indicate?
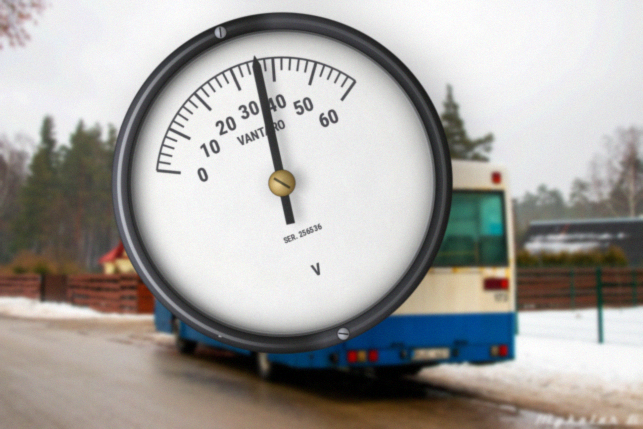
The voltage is 36 V
